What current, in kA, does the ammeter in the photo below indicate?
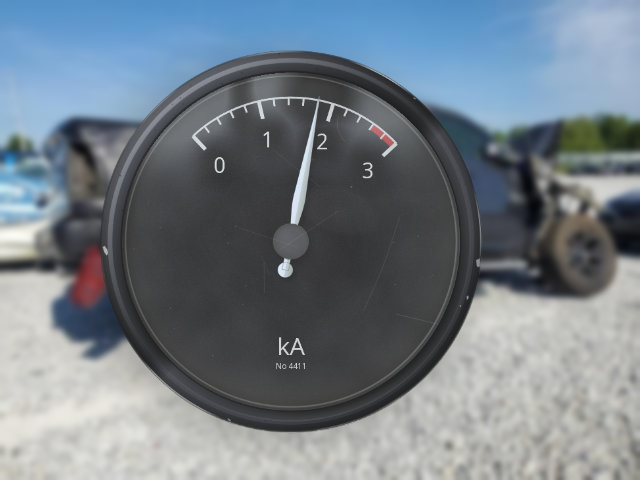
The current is 1.8 kA
